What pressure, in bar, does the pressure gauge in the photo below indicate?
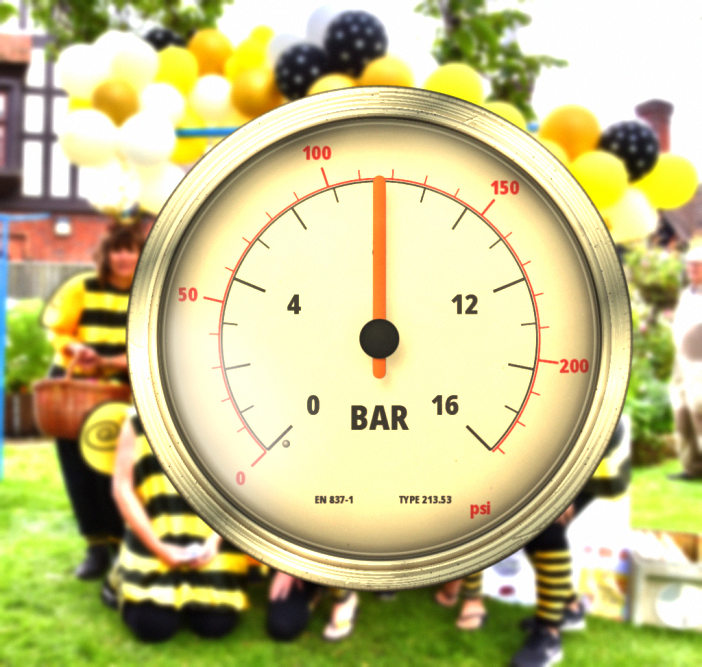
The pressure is 8 bar
